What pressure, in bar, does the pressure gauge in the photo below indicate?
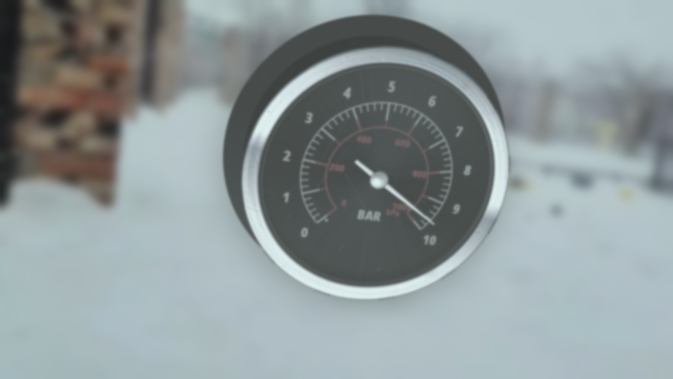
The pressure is 9.6 bar
